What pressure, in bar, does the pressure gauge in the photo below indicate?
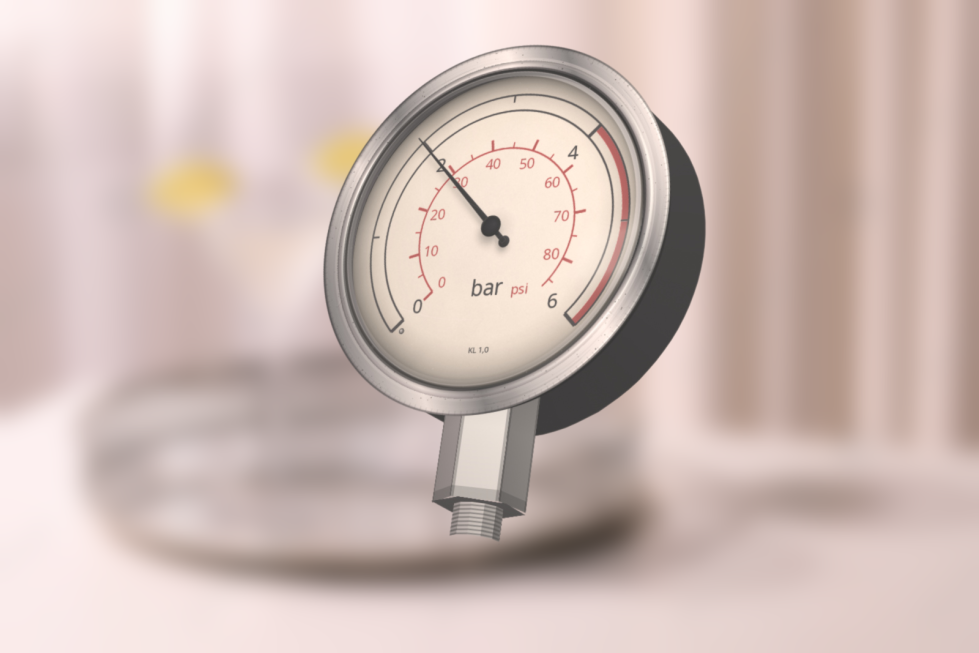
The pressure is 2 bar
